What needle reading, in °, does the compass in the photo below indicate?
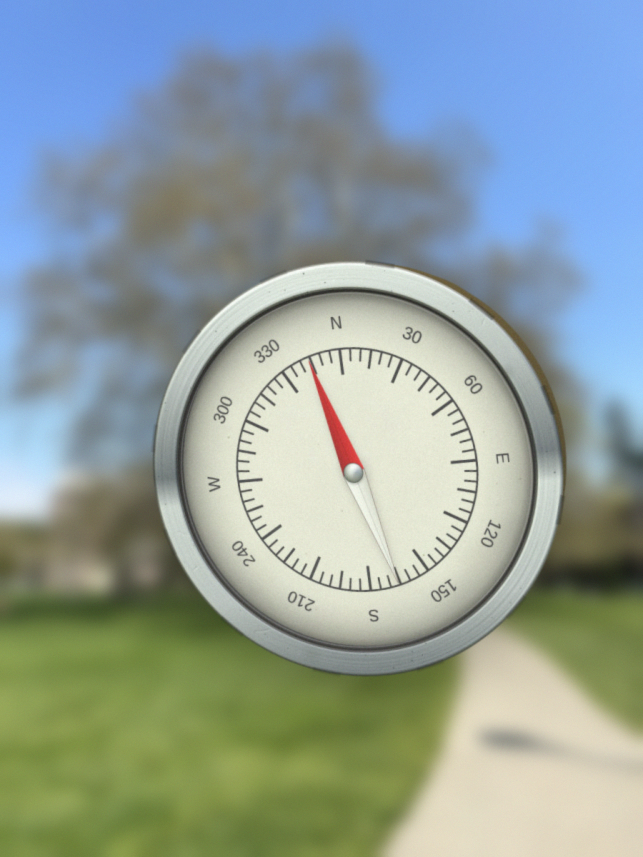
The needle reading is 345 °
